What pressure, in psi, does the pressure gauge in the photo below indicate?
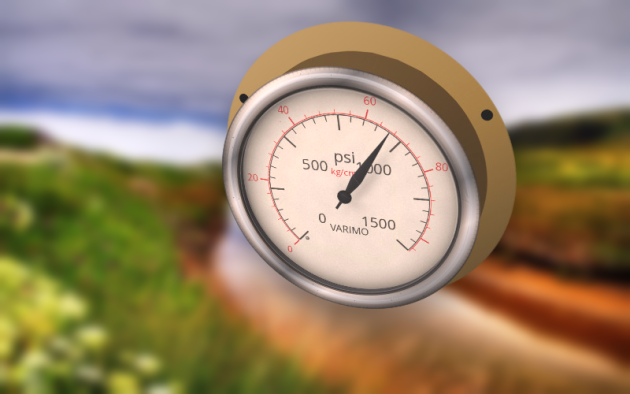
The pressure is 950 psi
